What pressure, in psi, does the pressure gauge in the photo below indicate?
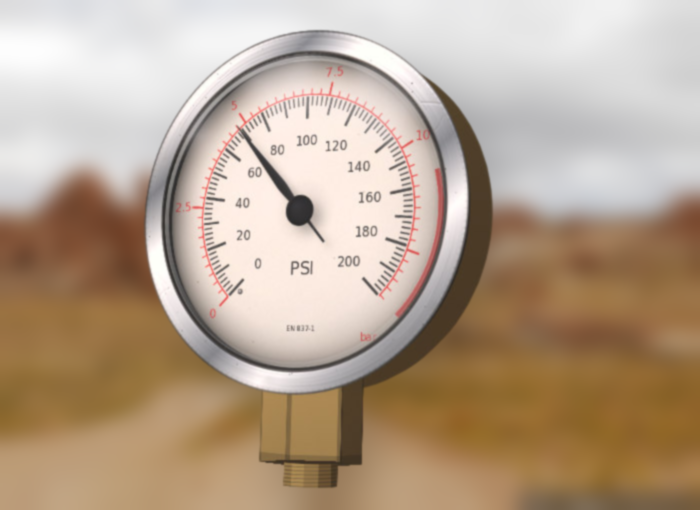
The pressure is 70 psi
